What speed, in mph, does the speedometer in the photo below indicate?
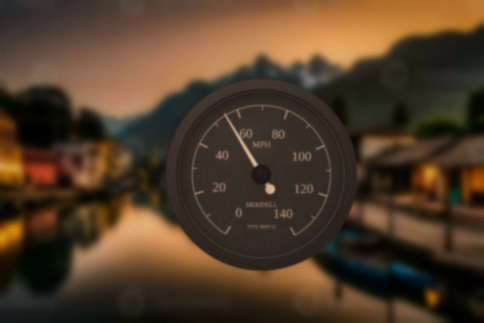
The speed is 55 mph
